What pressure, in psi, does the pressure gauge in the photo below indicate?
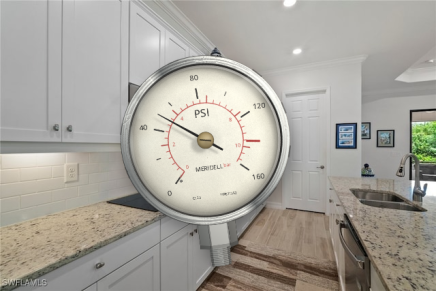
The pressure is 50 psi
